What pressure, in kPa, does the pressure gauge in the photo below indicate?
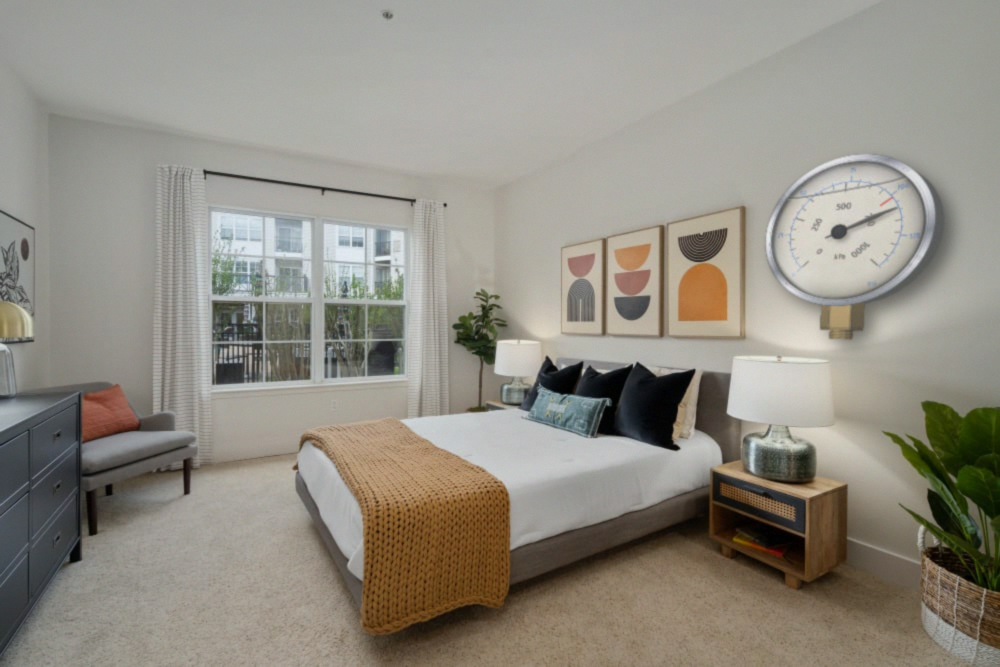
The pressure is 750 kPa
